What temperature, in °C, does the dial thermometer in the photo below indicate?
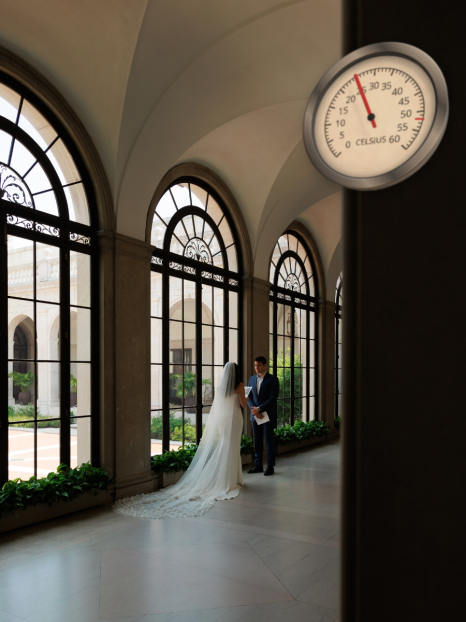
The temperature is 25 °C
